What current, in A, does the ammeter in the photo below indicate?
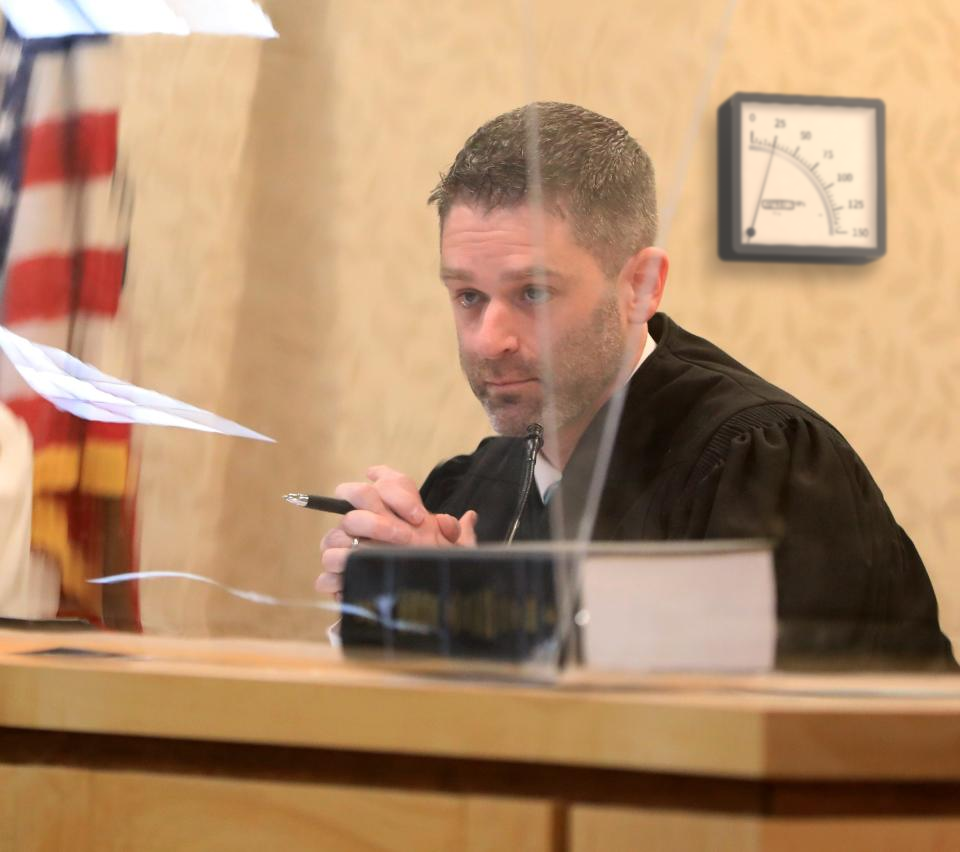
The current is 25 A
